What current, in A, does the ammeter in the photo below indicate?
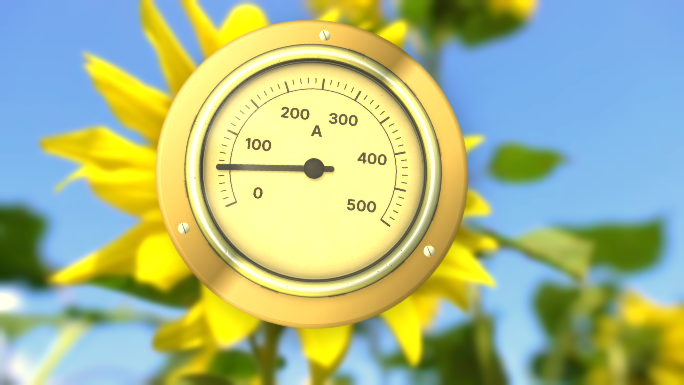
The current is 50 A
